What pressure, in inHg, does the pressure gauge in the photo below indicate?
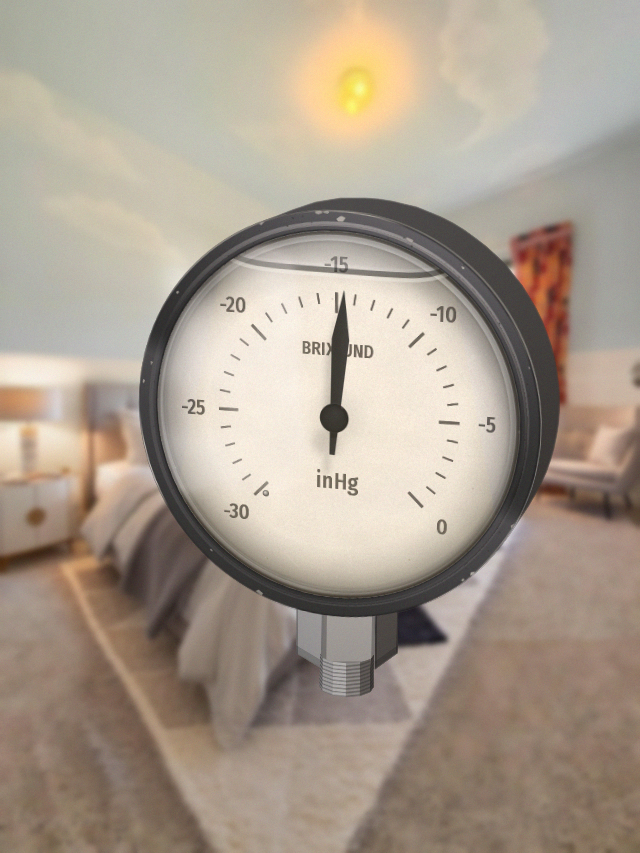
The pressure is -14.5 inHg
